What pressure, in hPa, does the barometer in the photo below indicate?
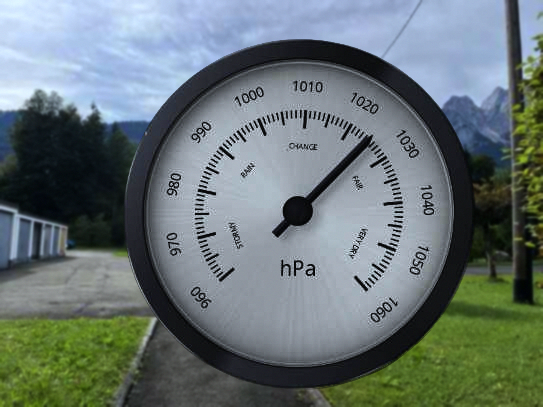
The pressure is 1025 hPa
